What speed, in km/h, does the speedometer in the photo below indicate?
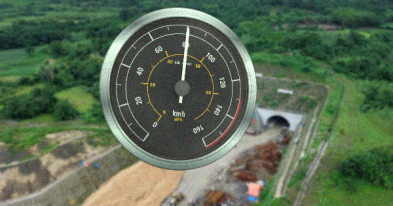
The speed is 80 km/h
